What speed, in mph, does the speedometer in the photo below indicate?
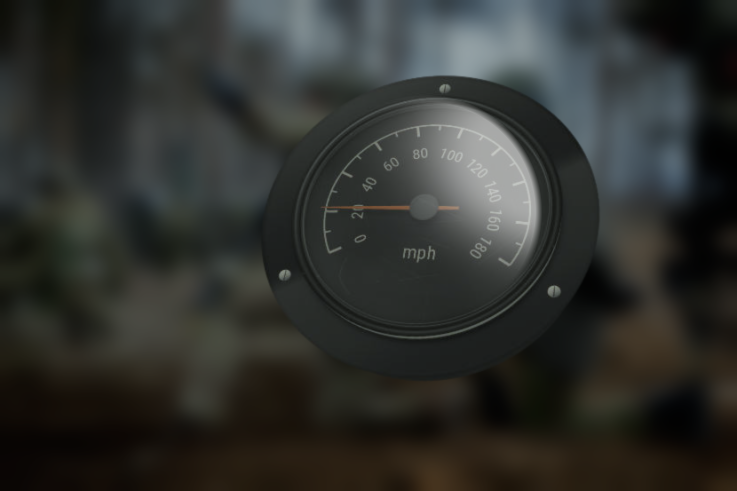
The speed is 20 mph
